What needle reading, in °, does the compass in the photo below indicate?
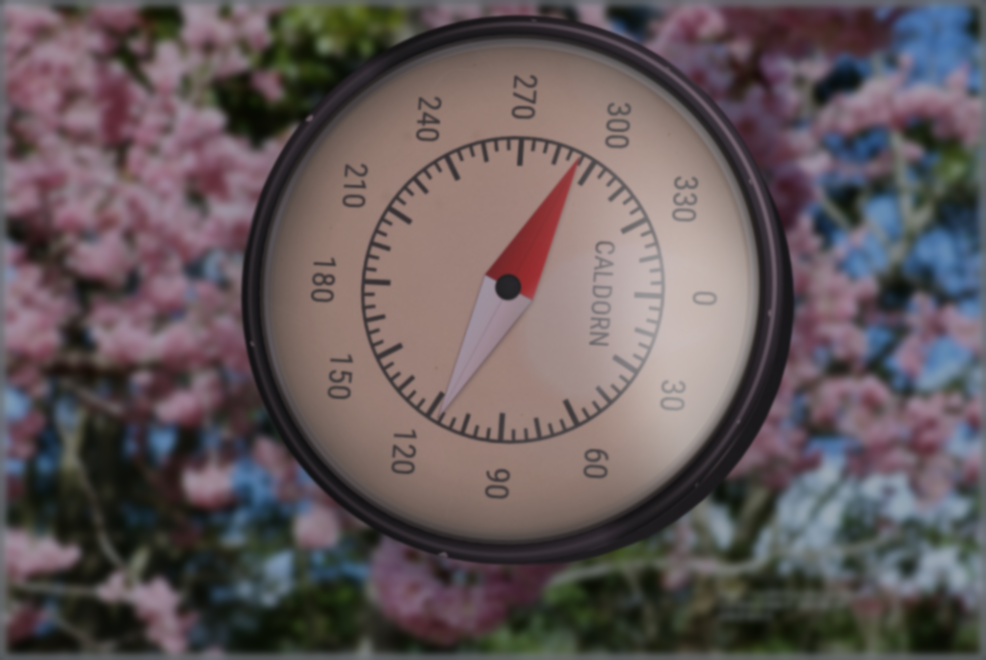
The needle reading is 295 °
